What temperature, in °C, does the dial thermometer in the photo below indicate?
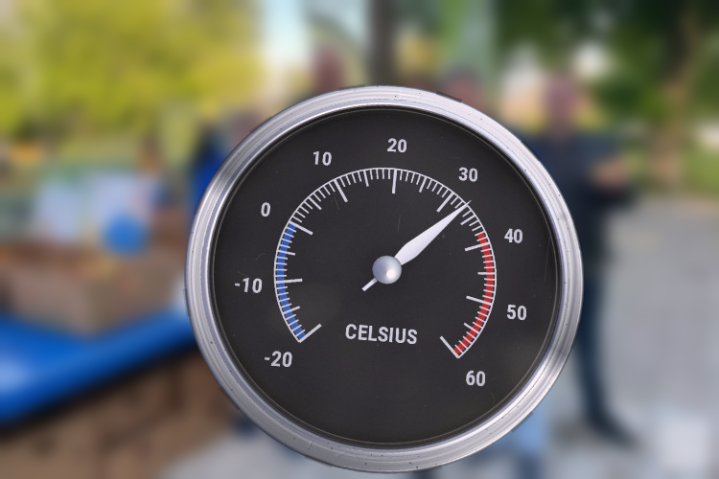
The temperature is 33 °C
